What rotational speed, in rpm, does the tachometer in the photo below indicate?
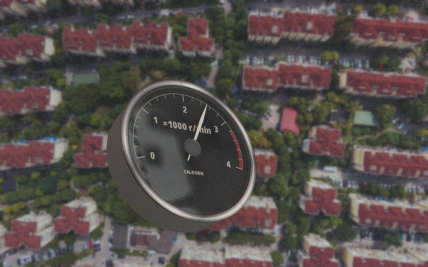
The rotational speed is 2500 rpm
